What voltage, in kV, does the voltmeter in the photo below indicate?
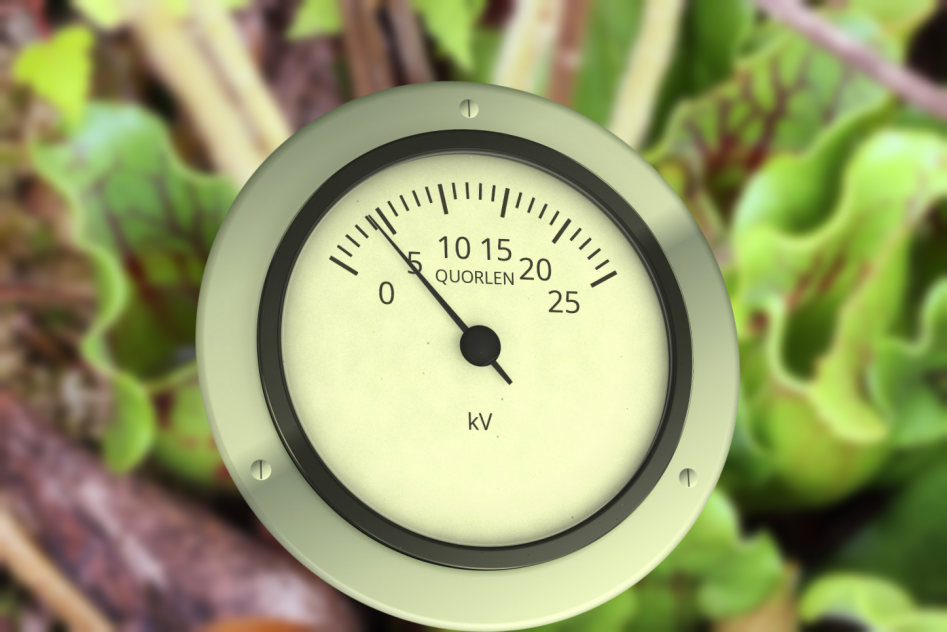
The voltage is 4 kV
